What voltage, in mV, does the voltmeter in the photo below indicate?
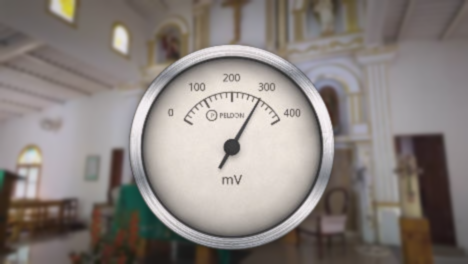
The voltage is 300 mV
